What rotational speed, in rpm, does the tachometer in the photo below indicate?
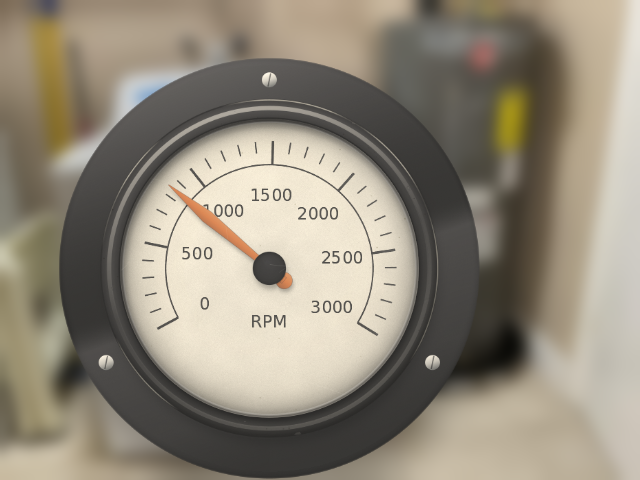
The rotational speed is 850 rpm
